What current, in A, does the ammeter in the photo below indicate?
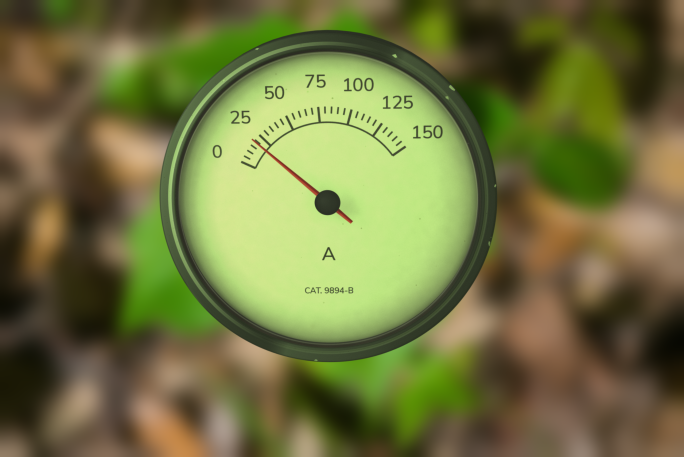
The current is 20 A
